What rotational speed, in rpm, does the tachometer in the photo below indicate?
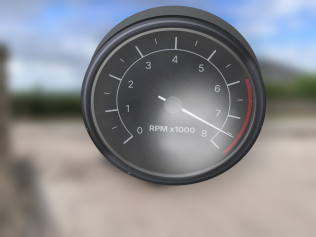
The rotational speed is 7500 rpm
